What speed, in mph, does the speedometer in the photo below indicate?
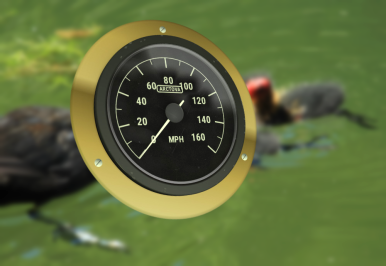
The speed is 0 mph
